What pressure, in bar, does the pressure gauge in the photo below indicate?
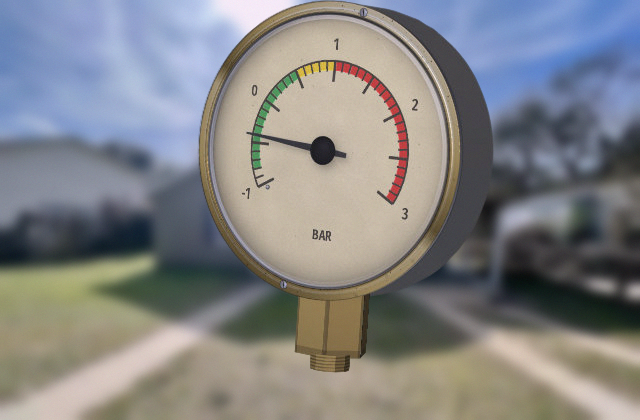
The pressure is -0.4 bar
